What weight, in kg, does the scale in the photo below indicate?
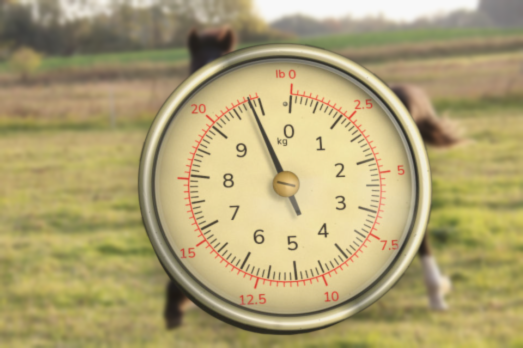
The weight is 9.8 kg
